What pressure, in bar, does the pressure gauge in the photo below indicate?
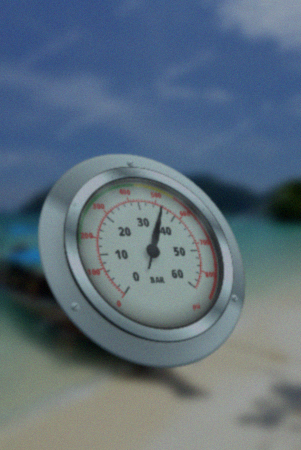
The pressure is 36 bar
